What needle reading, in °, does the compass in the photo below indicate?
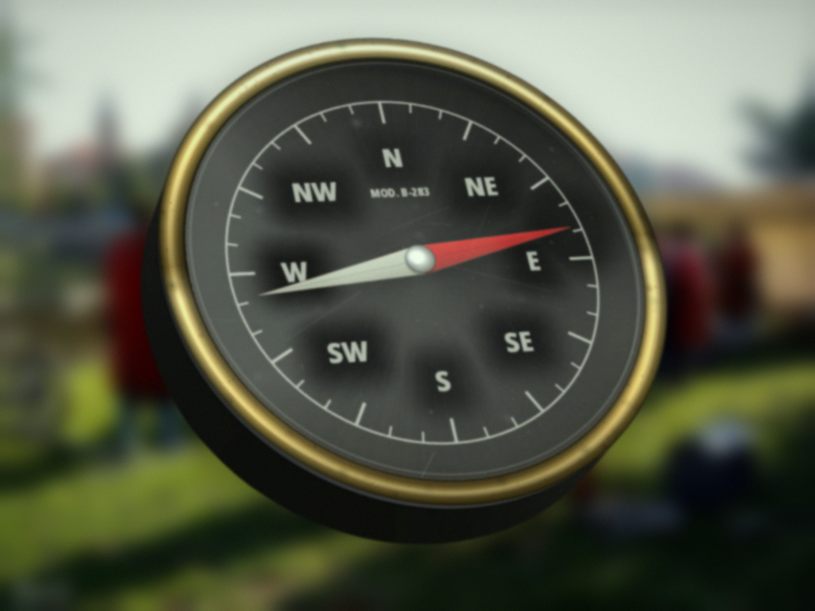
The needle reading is 80 °
